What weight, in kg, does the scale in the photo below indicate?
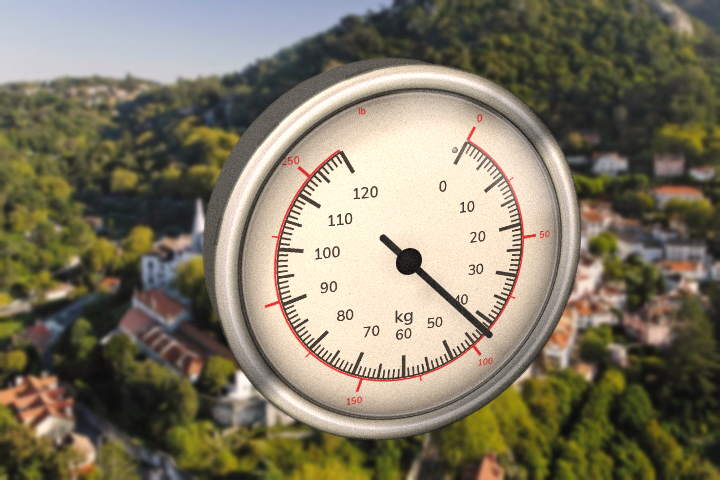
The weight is 42 kg
